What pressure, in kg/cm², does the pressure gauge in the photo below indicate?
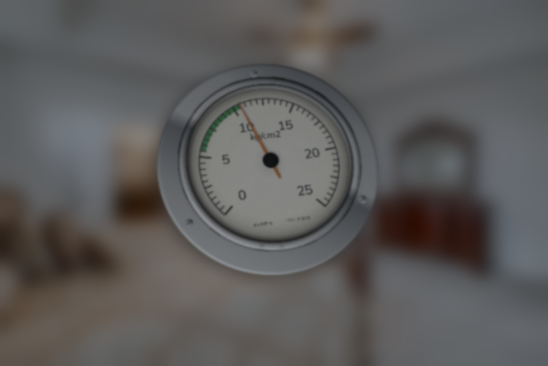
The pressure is 10.5 kg/cm²
